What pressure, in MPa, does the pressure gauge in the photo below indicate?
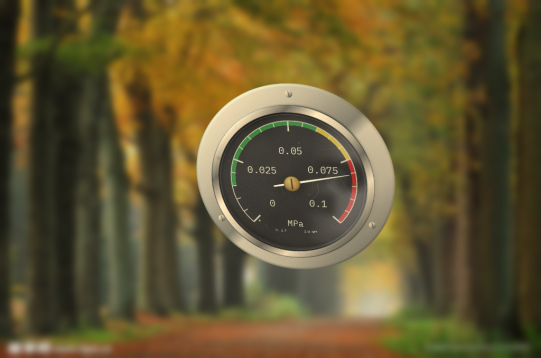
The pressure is 0.08 MPa
